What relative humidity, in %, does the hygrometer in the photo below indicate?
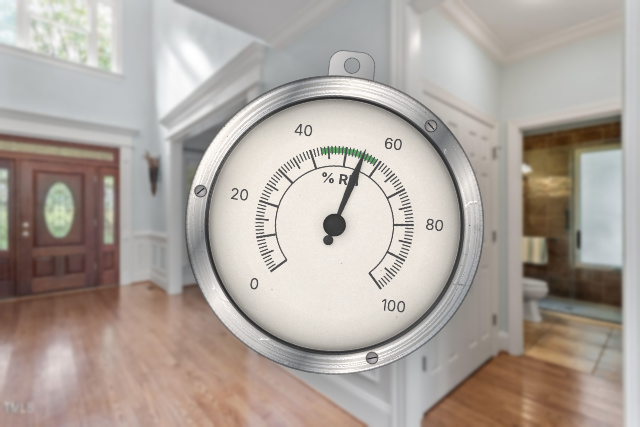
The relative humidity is 55 %
